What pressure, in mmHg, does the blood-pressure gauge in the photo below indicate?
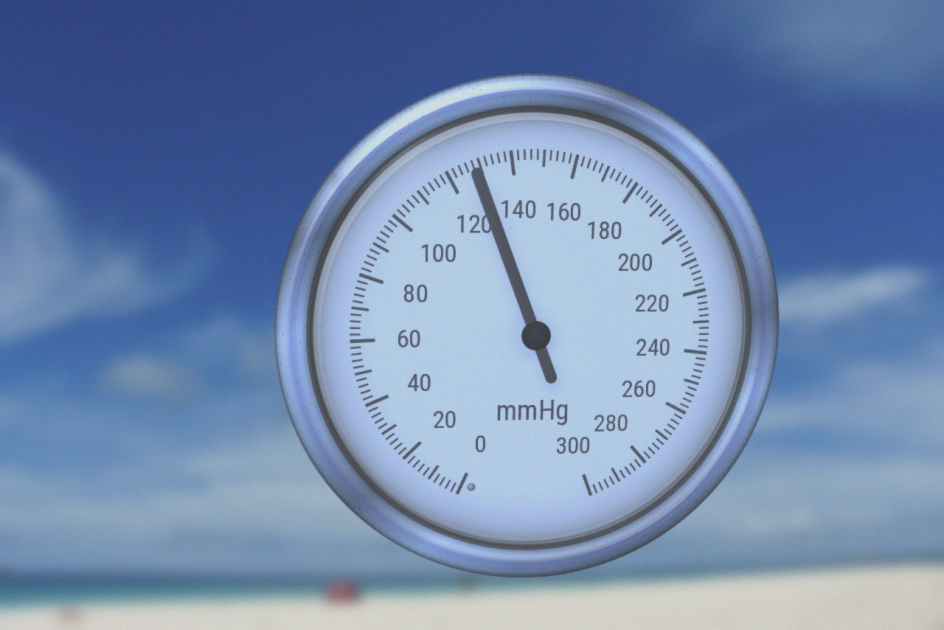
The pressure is 128 mmHg
